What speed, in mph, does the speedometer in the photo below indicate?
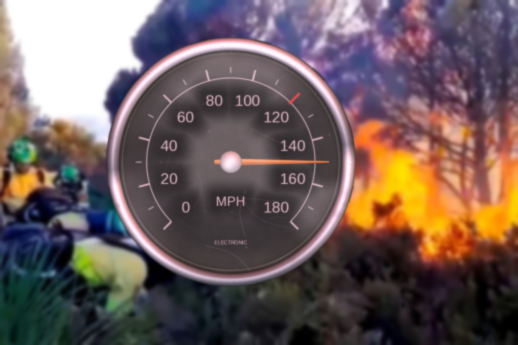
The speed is 150 mph
